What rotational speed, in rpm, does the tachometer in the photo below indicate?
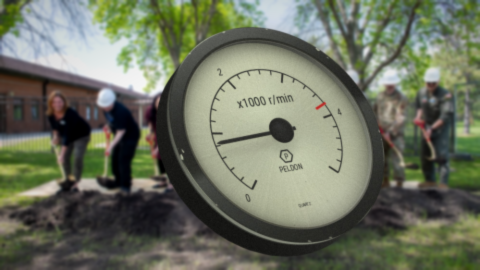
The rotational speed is 800 rpm
